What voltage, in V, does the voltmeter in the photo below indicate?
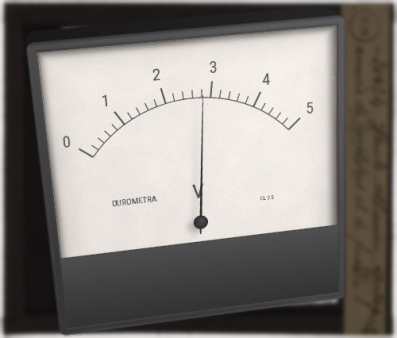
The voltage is 2.8 V
